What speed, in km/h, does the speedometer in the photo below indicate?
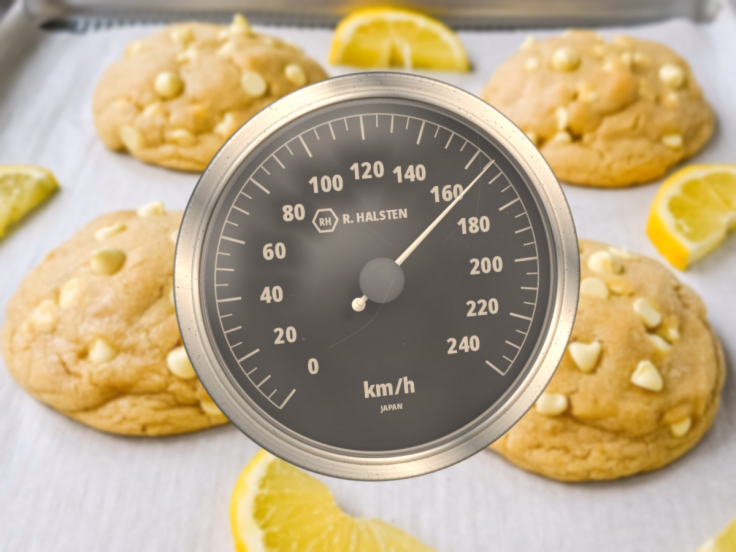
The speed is 165 km/h
